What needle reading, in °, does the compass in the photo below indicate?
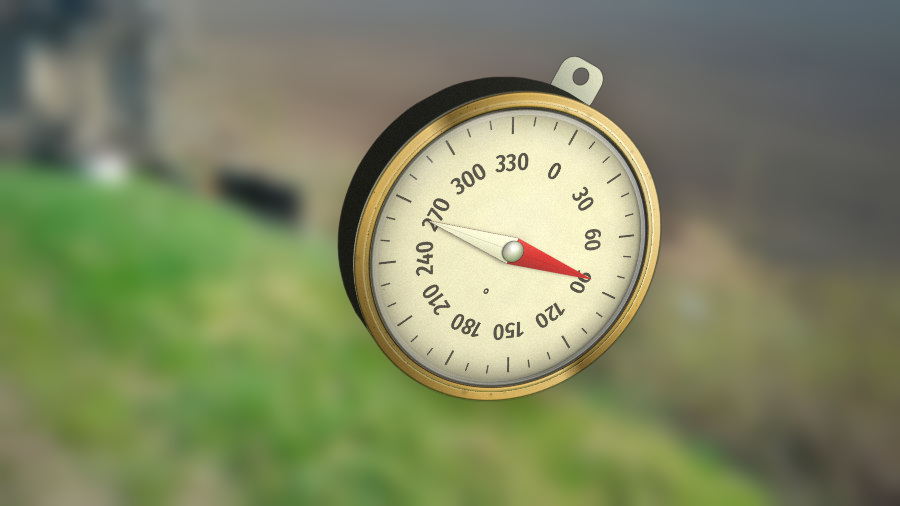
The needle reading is 85 °
